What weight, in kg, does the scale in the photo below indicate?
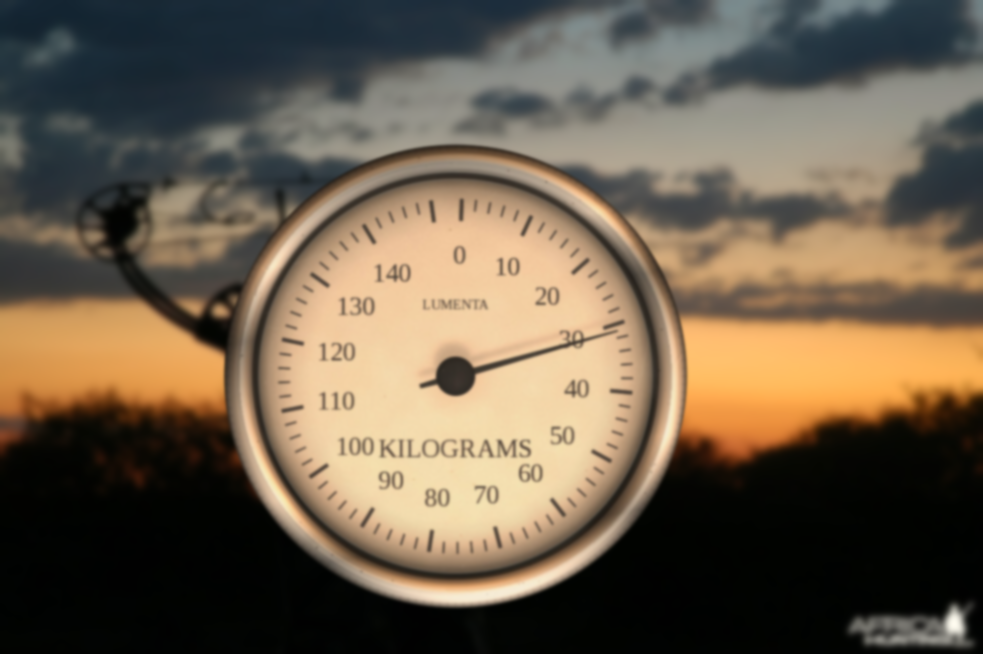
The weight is 31 kg
